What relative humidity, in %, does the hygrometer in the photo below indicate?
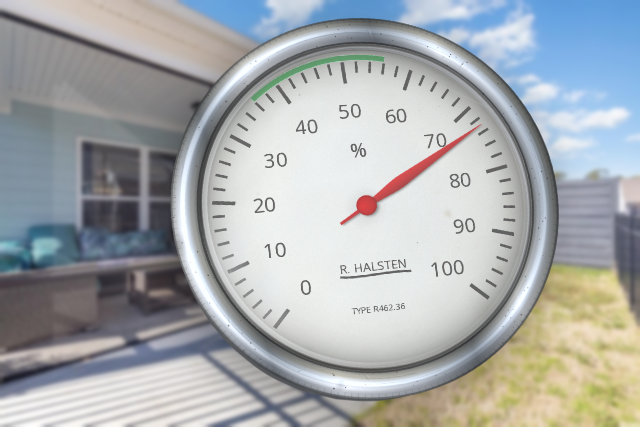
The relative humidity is 73 %
